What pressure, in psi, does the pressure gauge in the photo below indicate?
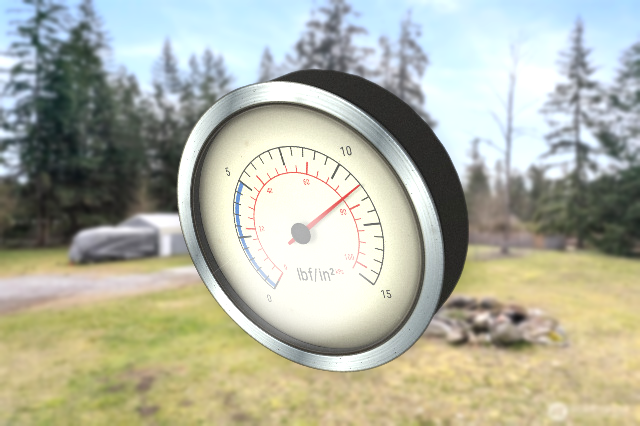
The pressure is 11 psi
